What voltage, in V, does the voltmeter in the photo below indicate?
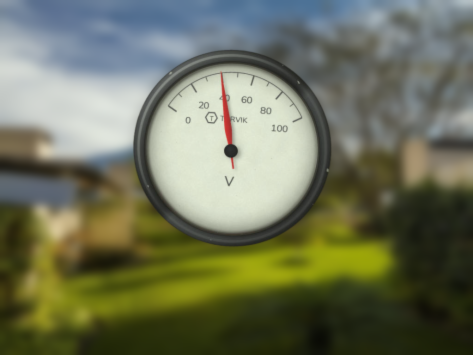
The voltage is 40 V
